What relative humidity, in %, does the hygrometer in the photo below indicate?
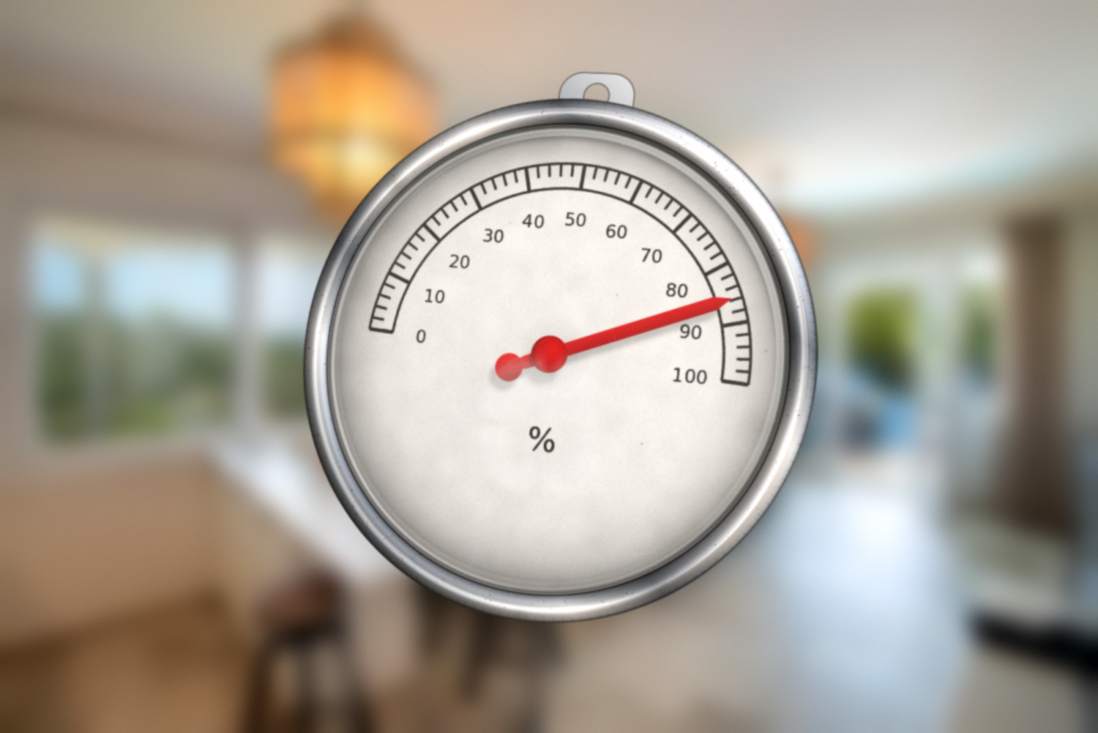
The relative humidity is 86 %
